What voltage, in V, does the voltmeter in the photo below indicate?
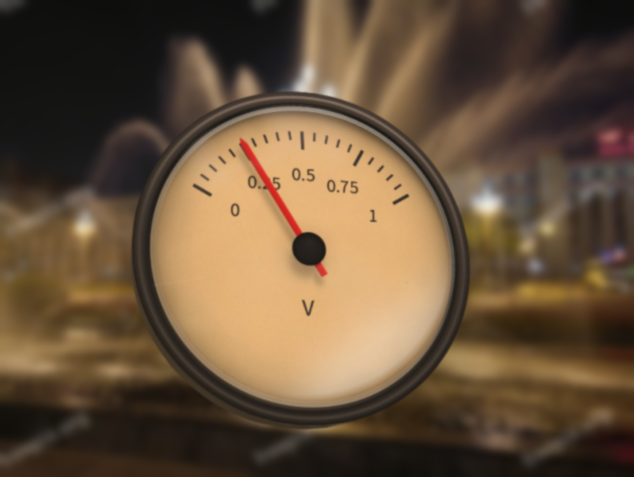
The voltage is 0.25 V
